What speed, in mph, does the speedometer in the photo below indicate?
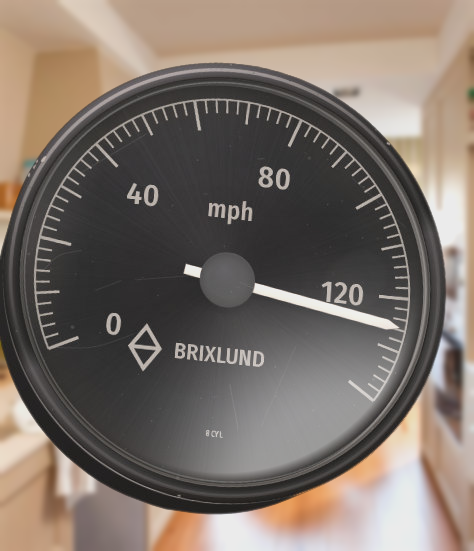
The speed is 126 mph
